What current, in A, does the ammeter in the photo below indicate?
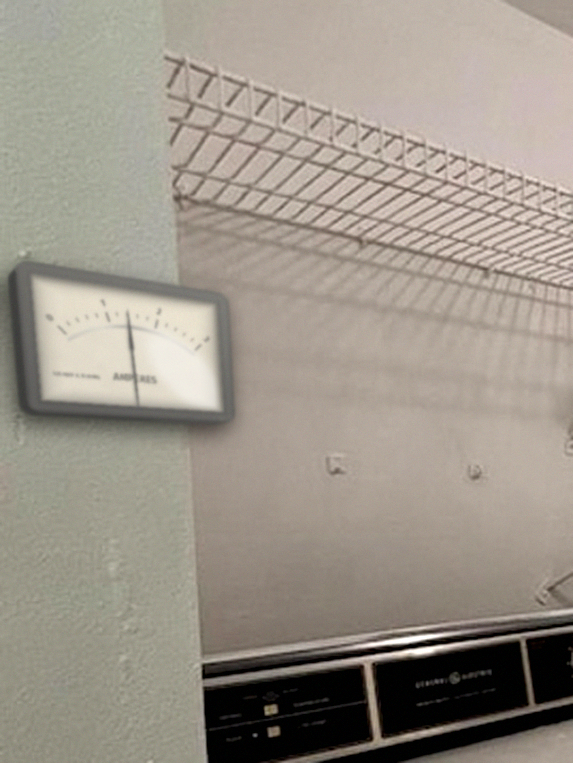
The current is 1.4 A
